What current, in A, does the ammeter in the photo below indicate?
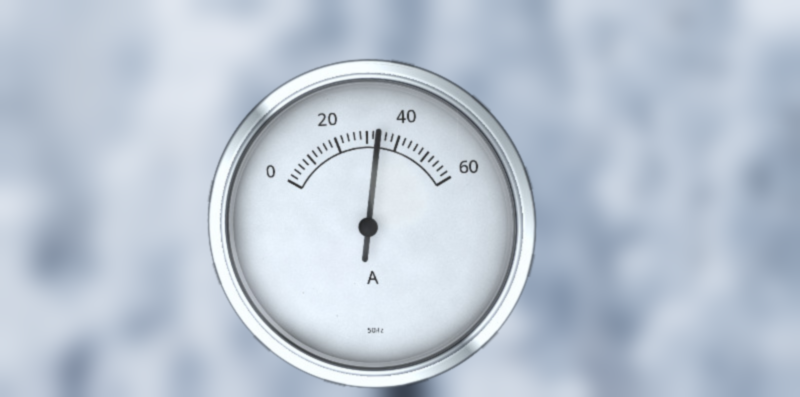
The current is 34 A
